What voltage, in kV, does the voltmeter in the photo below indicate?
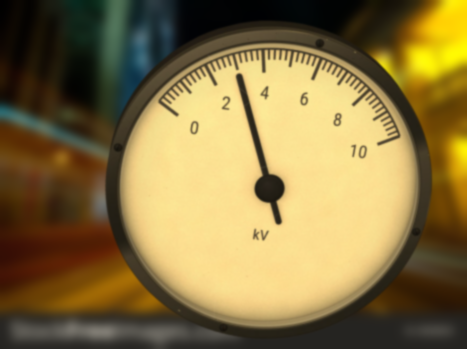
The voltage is 3 kV
